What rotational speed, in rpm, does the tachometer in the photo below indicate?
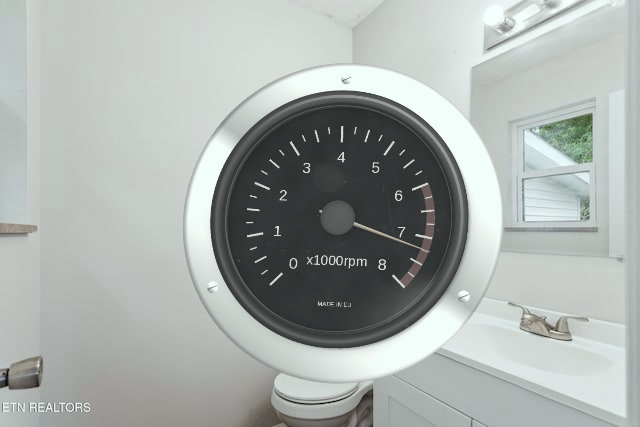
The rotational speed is 7250 rpm
